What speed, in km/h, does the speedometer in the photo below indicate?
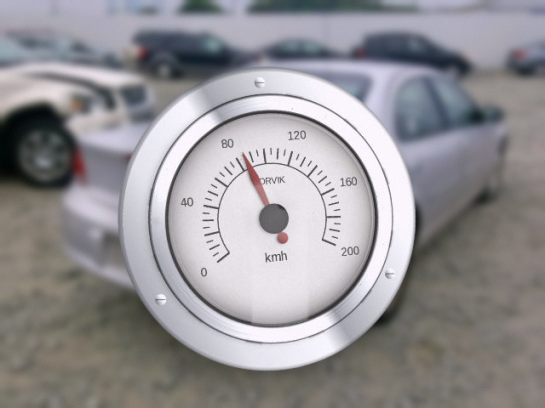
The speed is 85 km/h
